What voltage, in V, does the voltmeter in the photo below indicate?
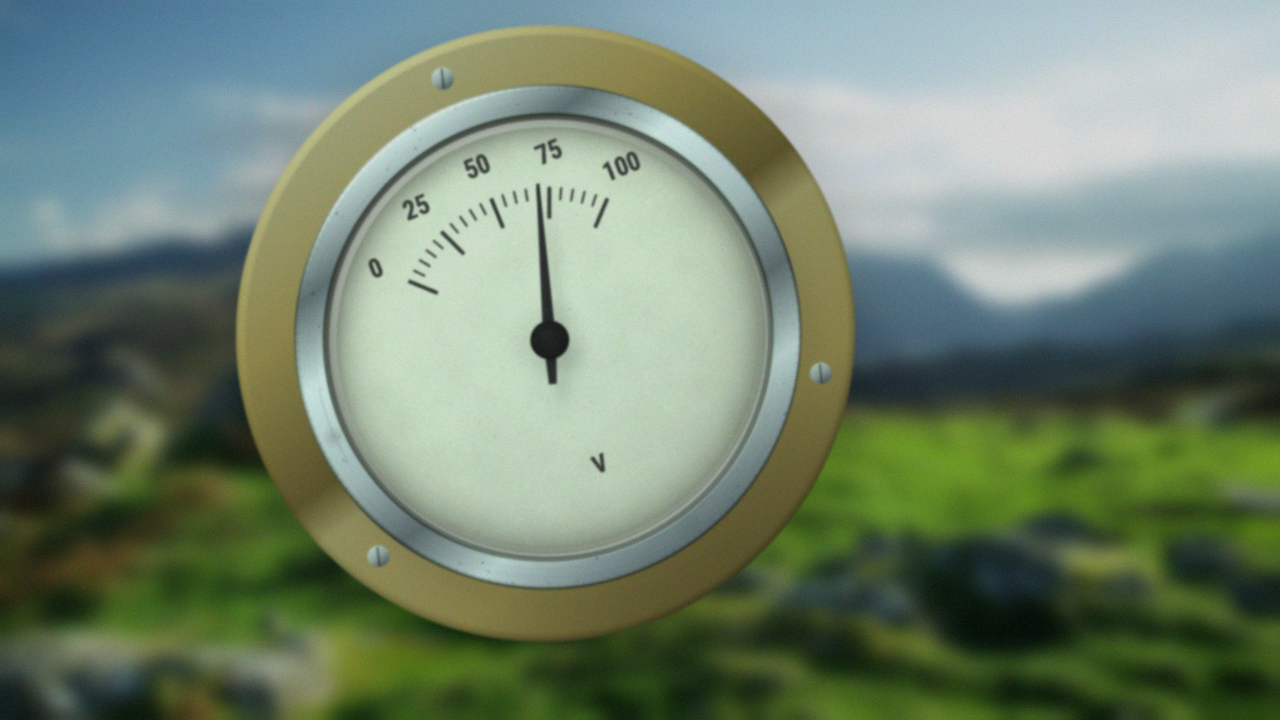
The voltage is 70 V
